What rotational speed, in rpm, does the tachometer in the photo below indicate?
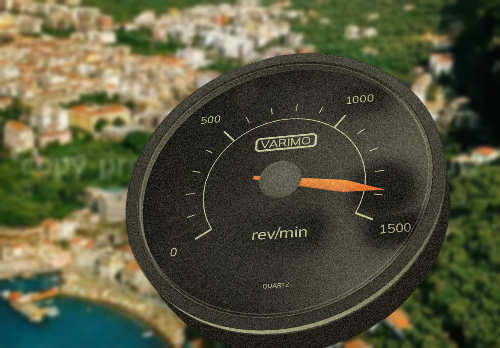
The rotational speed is 1400 rpm
